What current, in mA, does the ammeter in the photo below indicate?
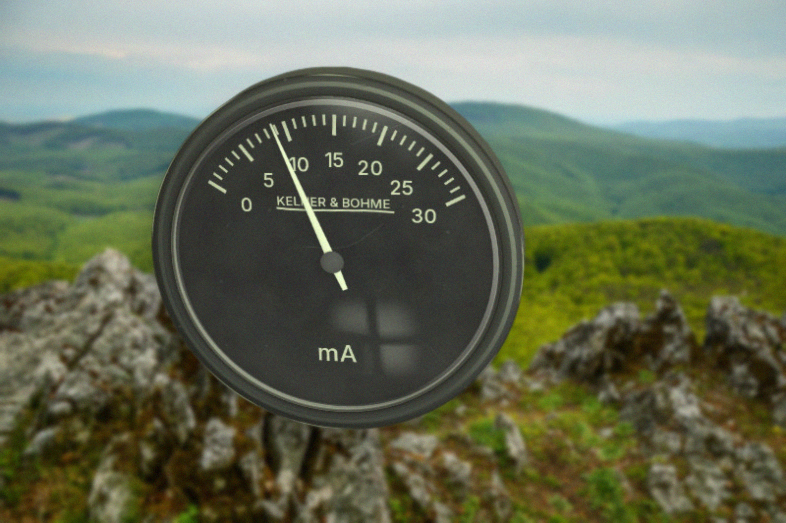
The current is 9 mA
